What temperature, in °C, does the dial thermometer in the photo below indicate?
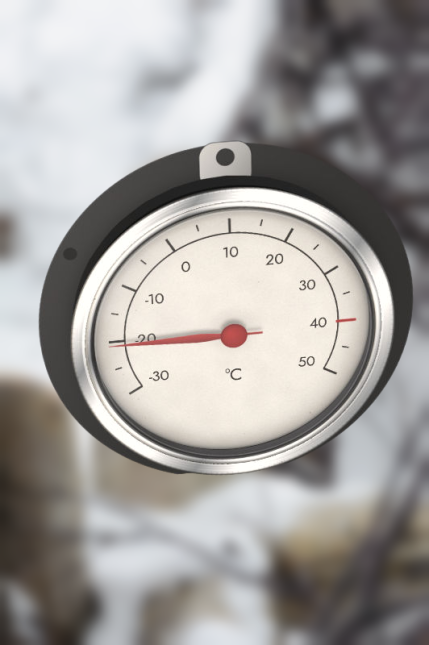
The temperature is -20 °C
